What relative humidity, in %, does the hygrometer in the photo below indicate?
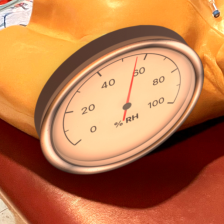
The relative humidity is 55 %
